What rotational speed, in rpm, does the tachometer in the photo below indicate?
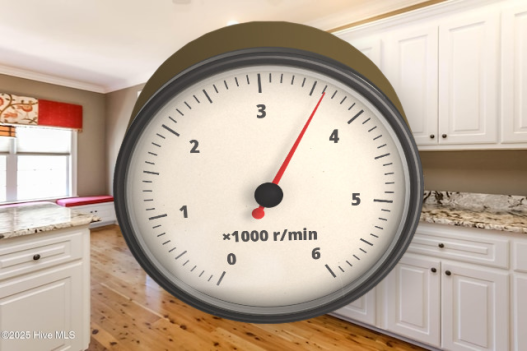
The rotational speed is 3600 rpm
